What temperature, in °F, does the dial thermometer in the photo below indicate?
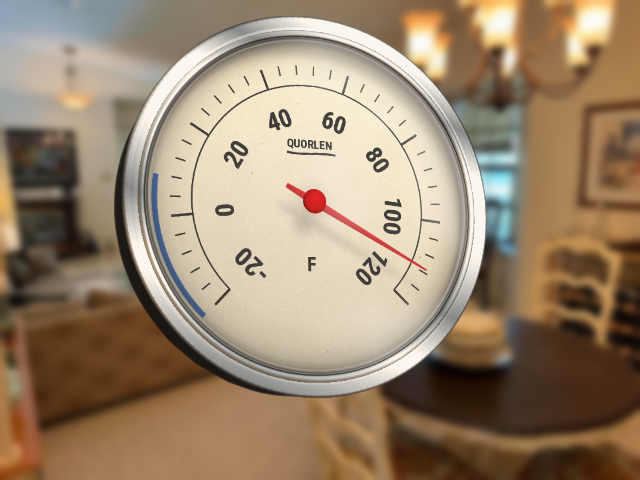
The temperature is 112 °F
